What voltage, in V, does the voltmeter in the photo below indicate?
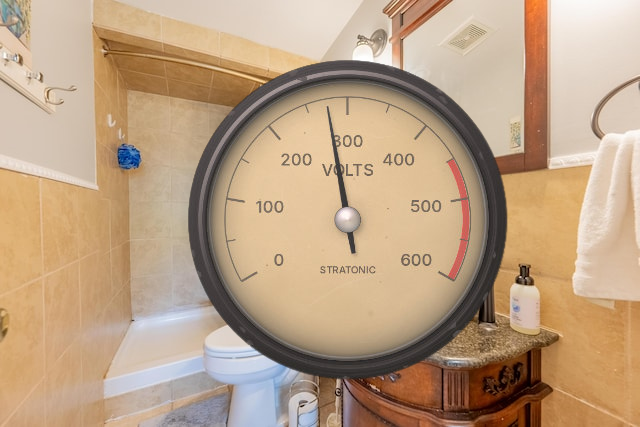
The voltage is 275 V
